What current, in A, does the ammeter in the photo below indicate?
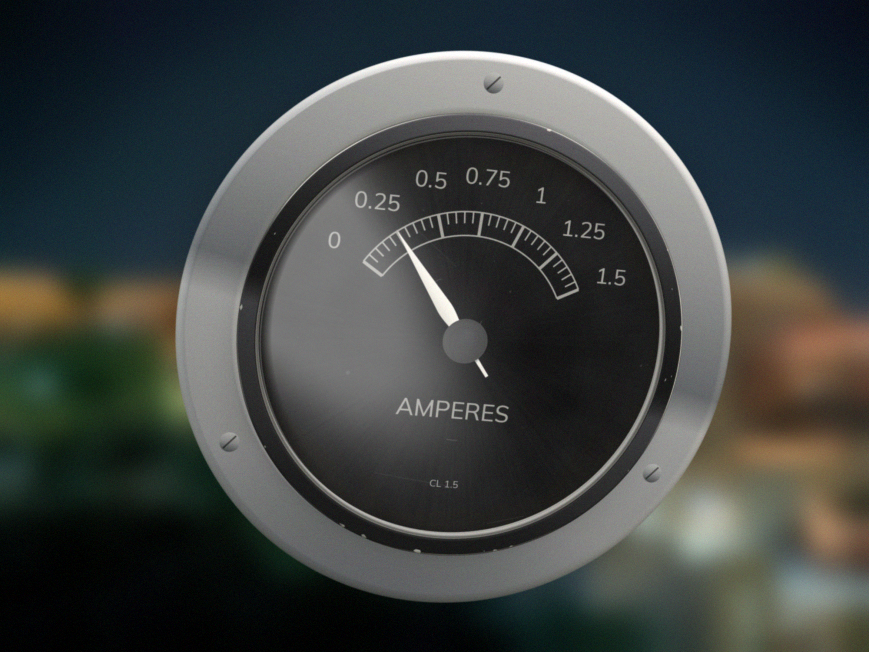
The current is 0.25 A
